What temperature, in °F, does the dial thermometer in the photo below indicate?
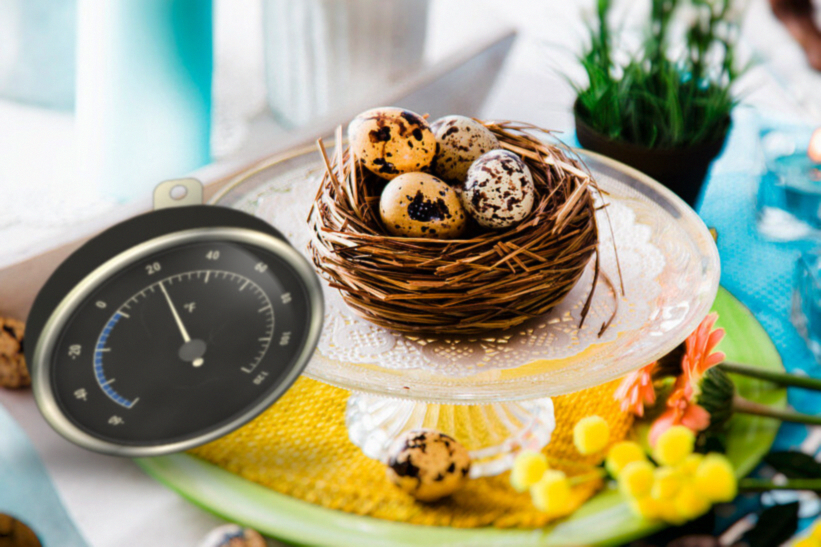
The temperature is 20 °F
